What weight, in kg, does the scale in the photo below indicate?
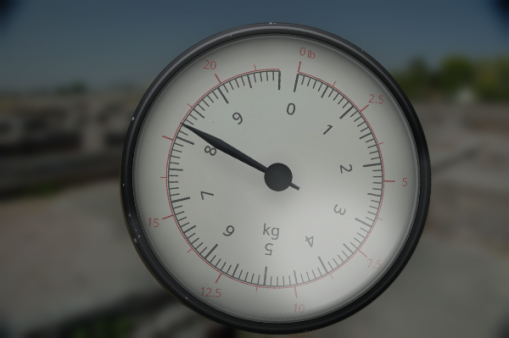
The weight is 8.2 kg
